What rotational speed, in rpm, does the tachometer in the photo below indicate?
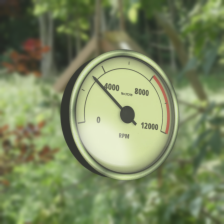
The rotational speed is 3000 rpm
